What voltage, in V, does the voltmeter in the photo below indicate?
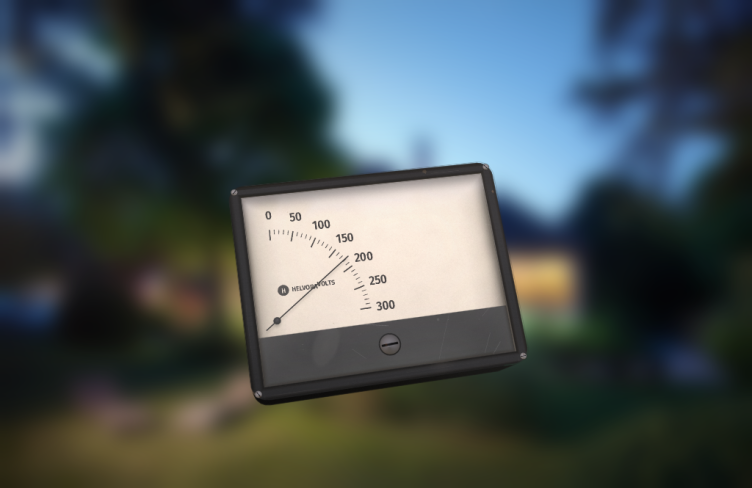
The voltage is 180 V
